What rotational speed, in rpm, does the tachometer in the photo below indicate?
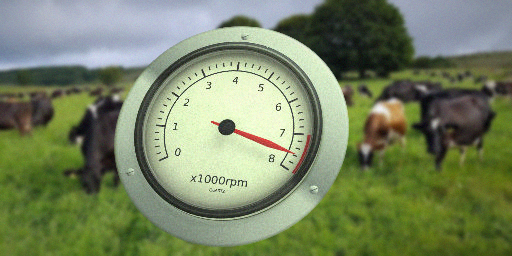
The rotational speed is 7600 rpm
